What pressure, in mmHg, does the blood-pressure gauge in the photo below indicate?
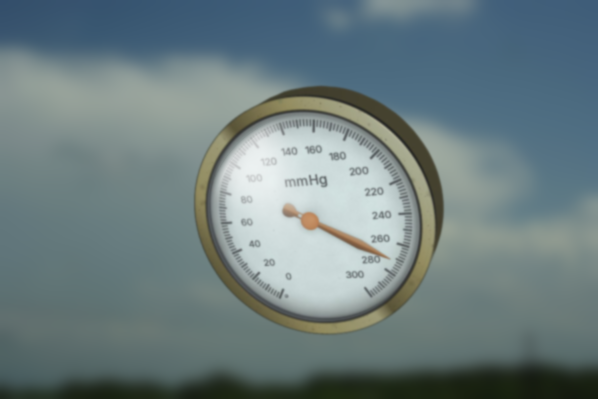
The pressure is 270 mmHg
